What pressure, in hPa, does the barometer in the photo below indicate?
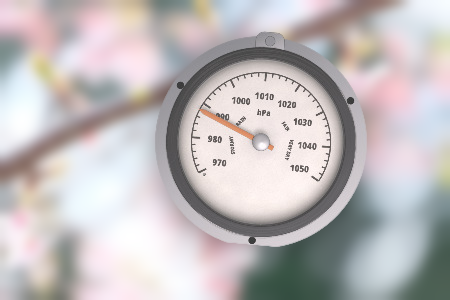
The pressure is 988 hPa
